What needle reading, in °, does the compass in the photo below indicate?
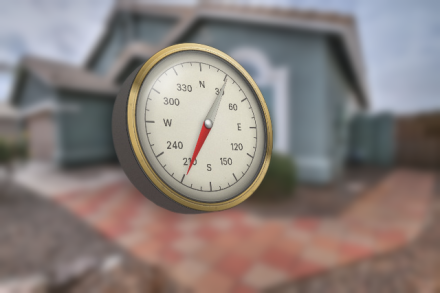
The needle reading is 210 °
